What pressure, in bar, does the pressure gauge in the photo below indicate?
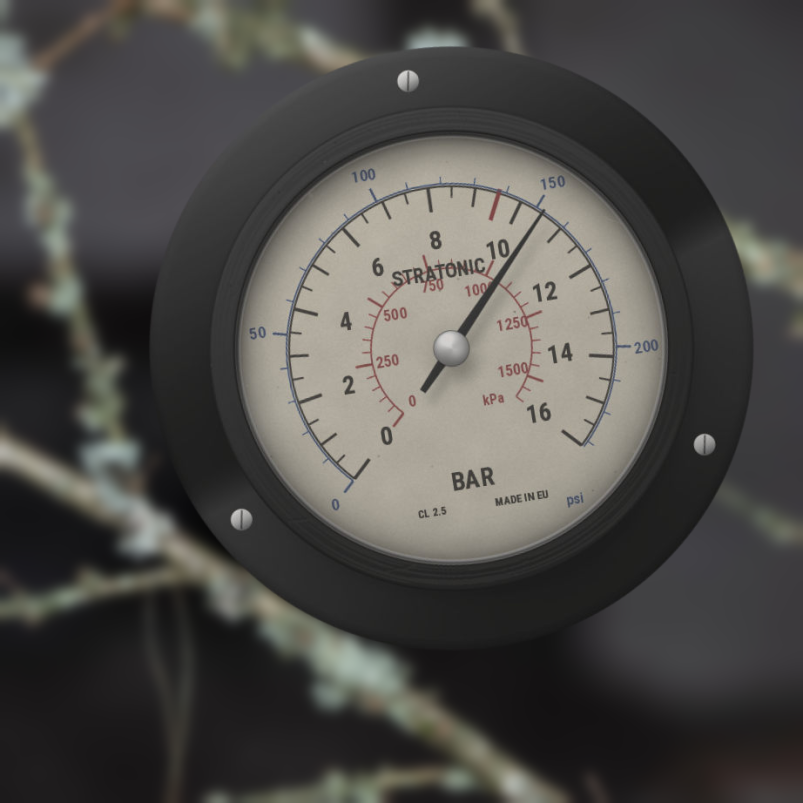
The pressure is 10.5 bar
